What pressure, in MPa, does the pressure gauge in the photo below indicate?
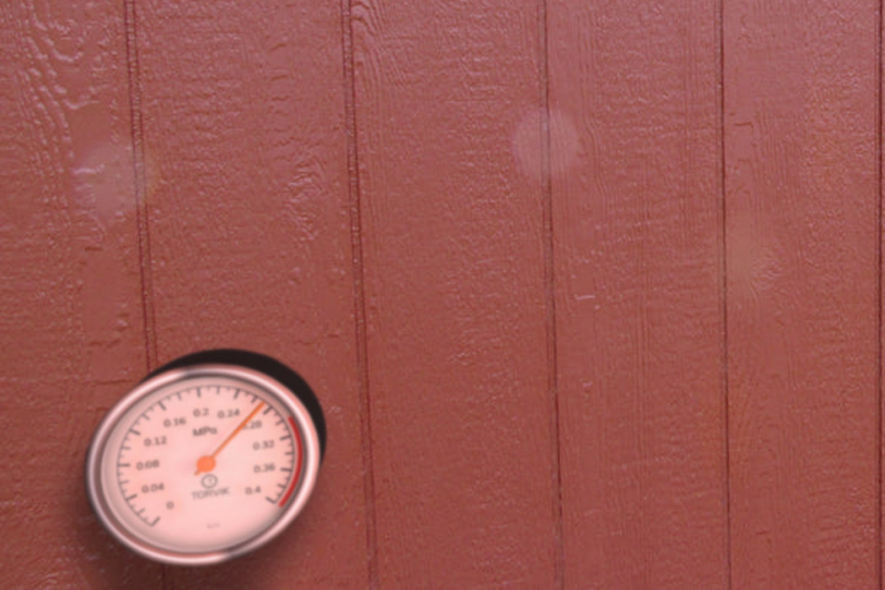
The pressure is 0.27 MPa
